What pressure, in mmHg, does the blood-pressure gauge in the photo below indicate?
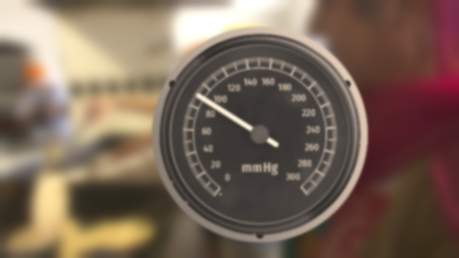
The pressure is 90 mmHg
